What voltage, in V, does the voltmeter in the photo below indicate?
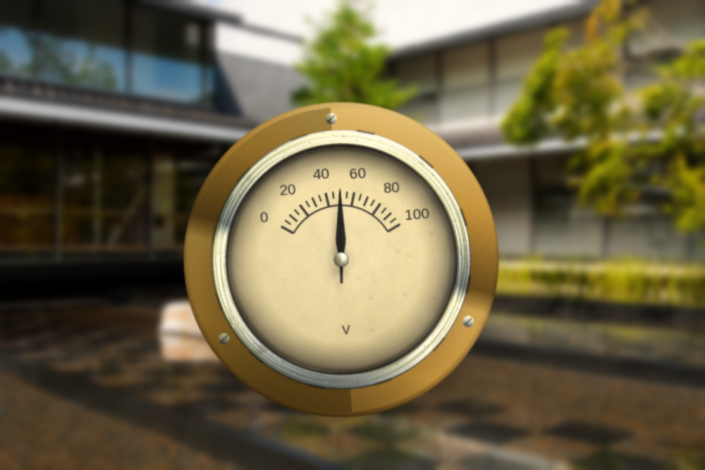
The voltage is 50 V
